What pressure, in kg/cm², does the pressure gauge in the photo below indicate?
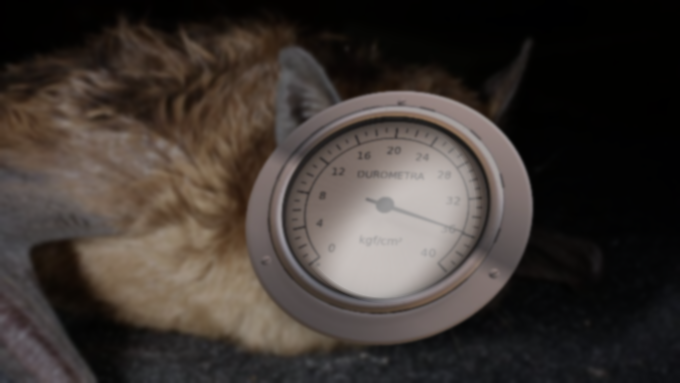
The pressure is 36 kg/cm²
